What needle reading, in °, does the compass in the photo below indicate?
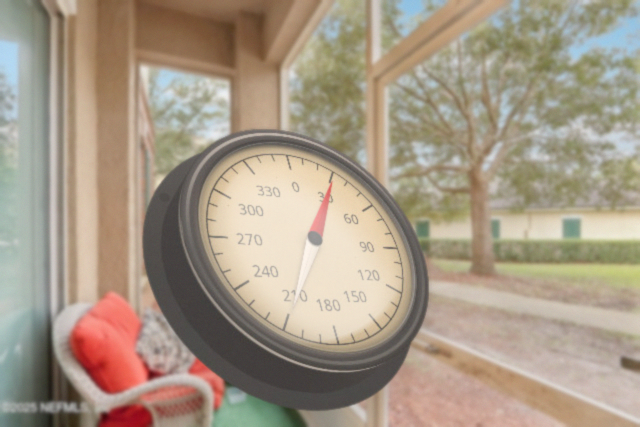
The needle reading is 30 °
